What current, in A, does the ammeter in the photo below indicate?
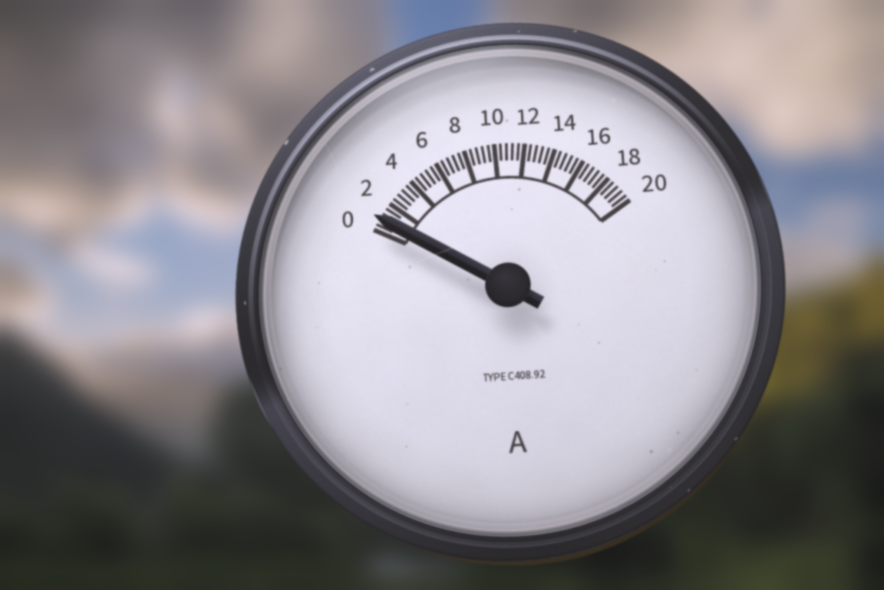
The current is 0.8 A
